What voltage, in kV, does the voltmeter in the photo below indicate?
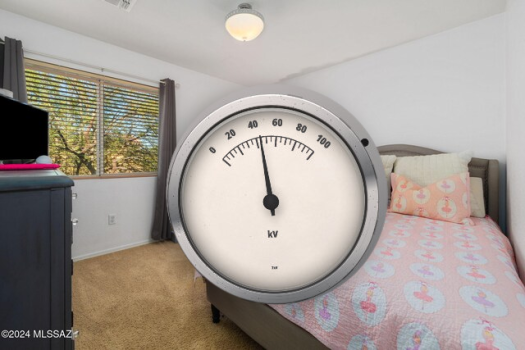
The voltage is 45 kV
